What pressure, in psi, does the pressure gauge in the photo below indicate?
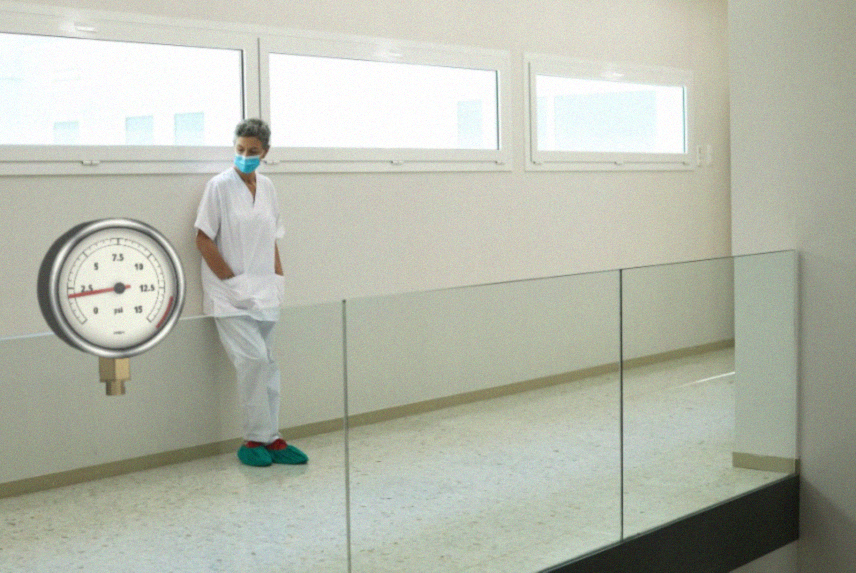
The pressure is 2 psi
